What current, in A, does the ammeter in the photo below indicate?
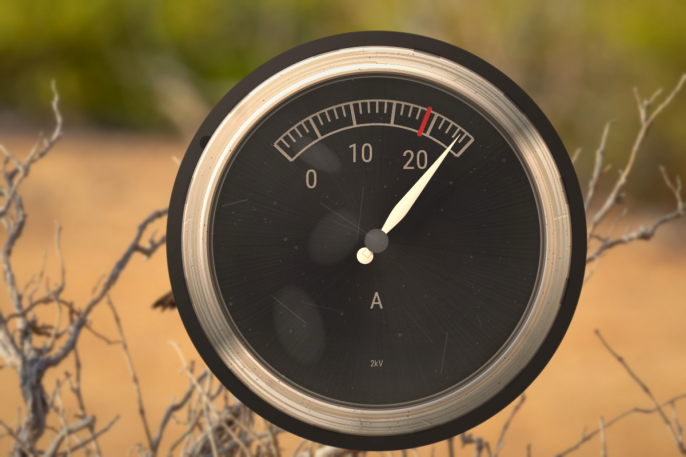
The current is 23.5 A
